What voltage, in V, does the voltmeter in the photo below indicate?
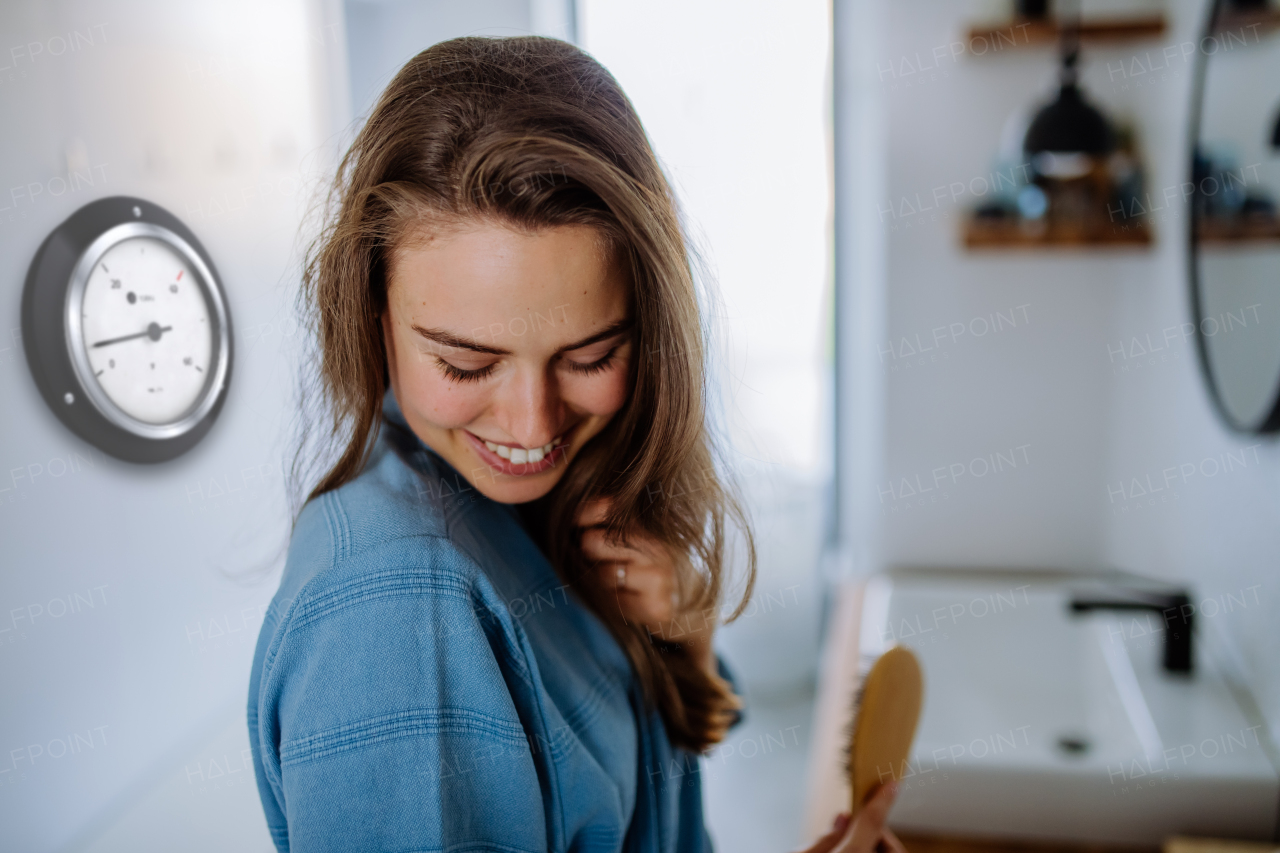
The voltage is 5 V
